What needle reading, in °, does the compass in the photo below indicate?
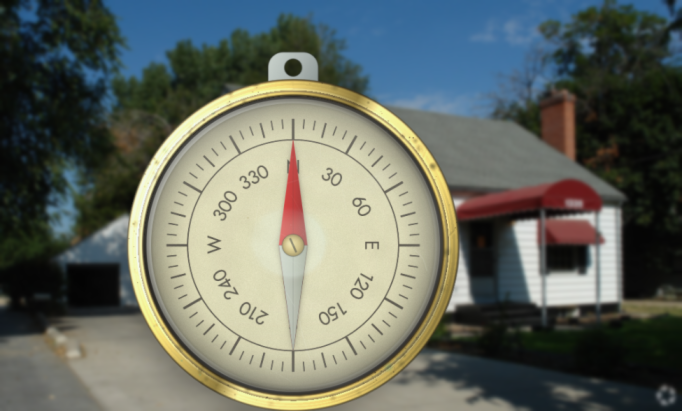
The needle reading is 0 °
